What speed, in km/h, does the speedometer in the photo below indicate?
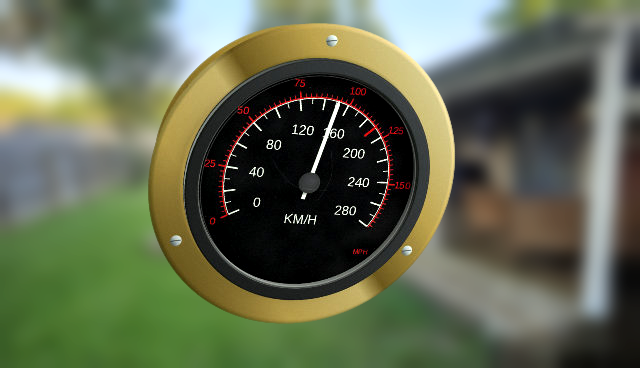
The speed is 150 km/h
